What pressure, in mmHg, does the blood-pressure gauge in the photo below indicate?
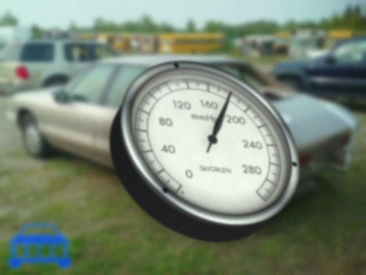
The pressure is 180 mmHg
